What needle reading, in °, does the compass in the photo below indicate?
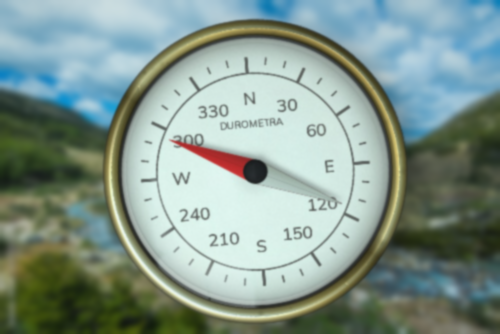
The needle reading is 295 °
